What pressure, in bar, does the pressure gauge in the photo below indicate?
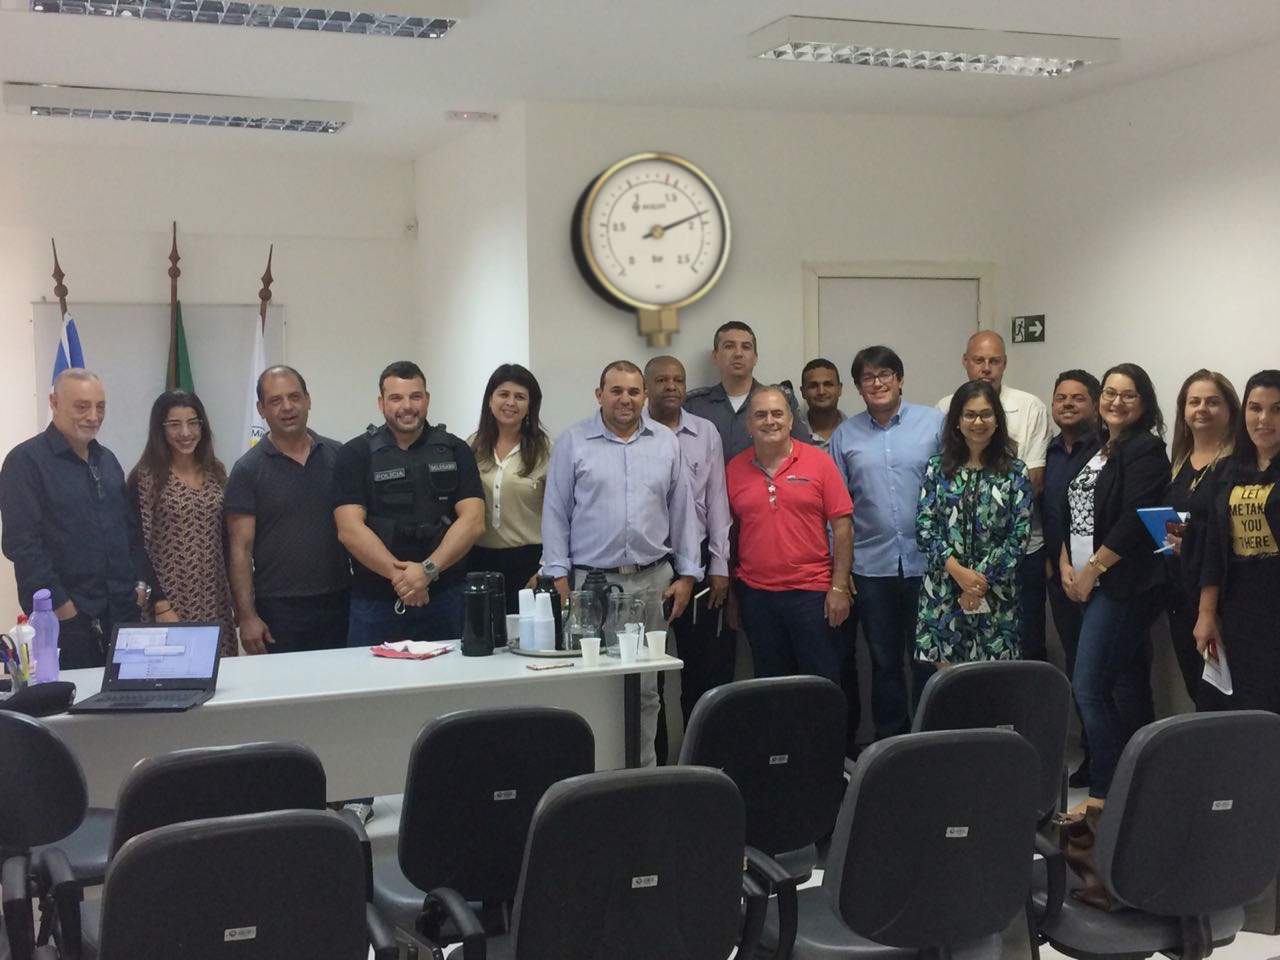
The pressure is 1.9 bar
